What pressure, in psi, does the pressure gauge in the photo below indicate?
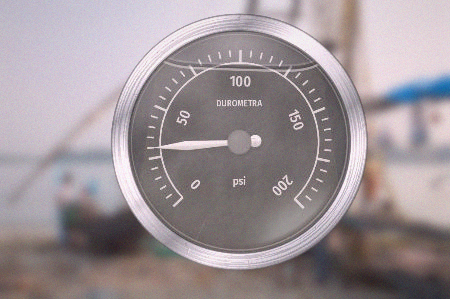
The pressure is 30 psi
